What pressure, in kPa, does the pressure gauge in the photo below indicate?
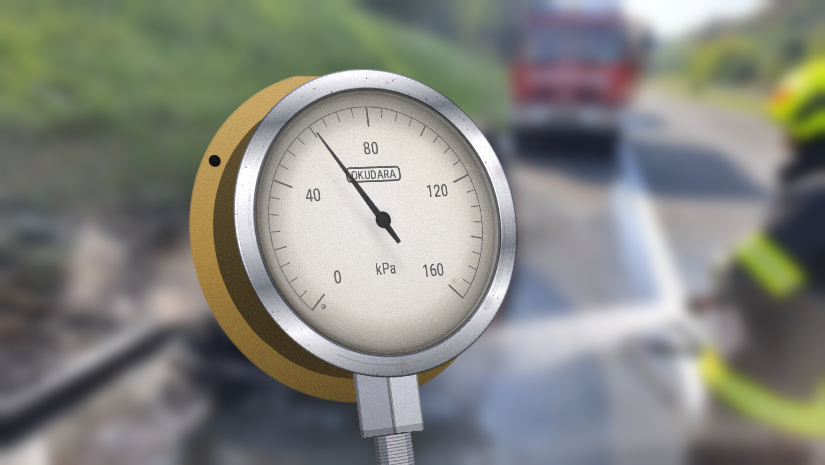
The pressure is 60 kPa
